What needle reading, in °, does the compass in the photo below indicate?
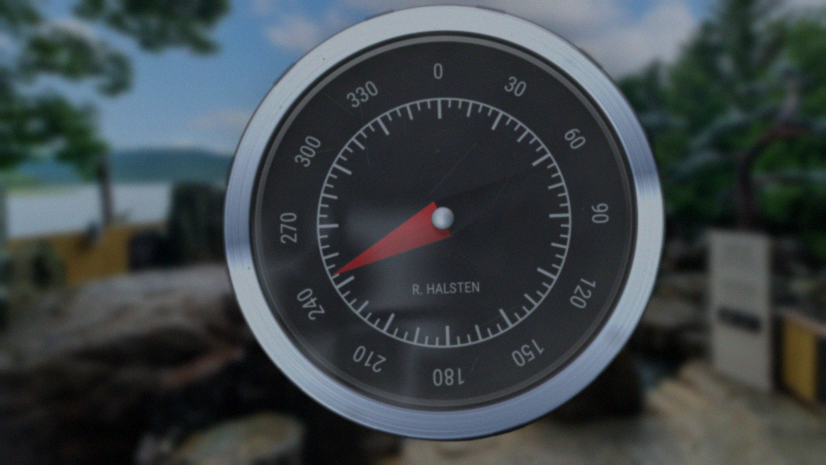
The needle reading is 245 °
